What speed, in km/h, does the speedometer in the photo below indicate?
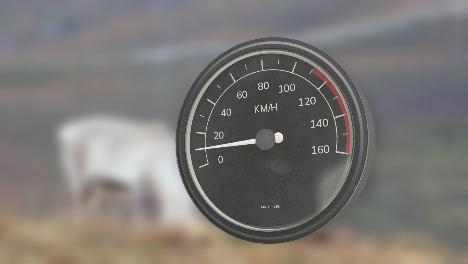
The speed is 10 km/h
